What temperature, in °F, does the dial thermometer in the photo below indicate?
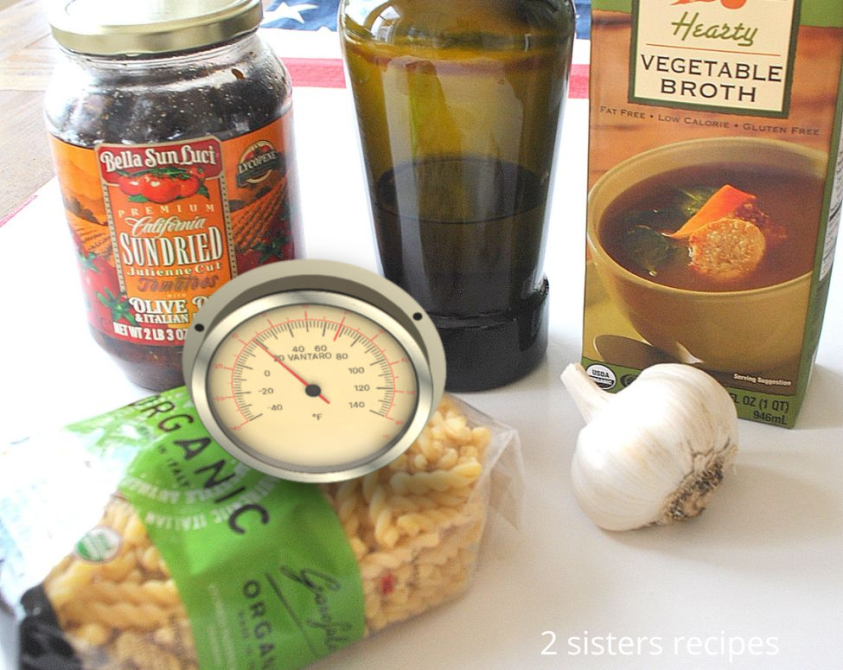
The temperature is 20 °F
